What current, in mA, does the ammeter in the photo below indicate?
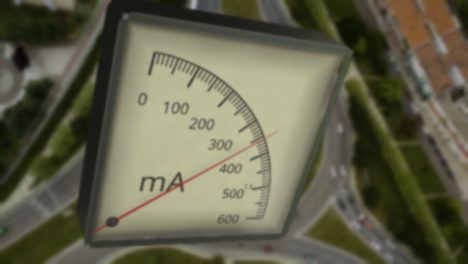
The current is 350 mA
